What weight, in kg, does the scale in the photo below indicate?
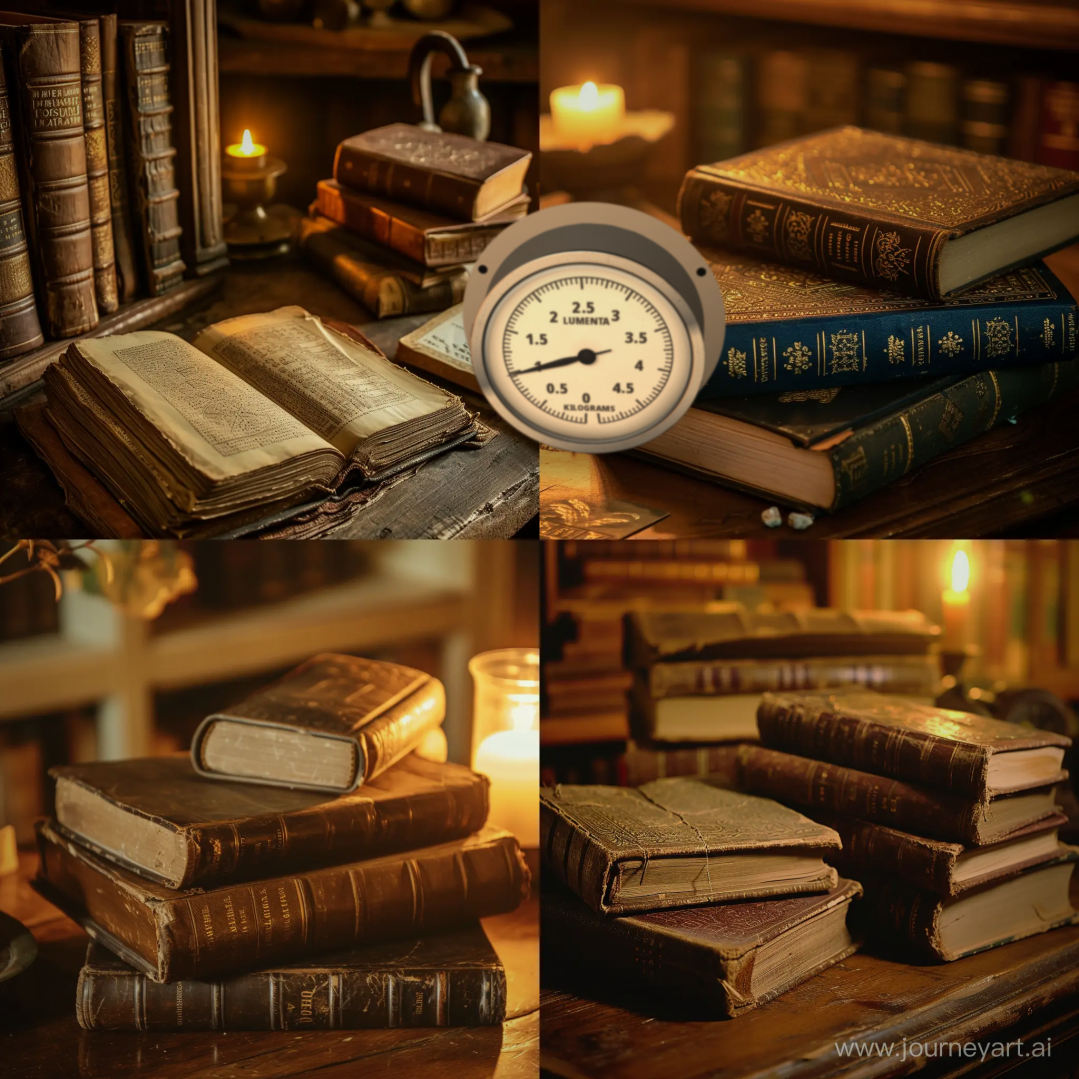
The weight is 1 kg
